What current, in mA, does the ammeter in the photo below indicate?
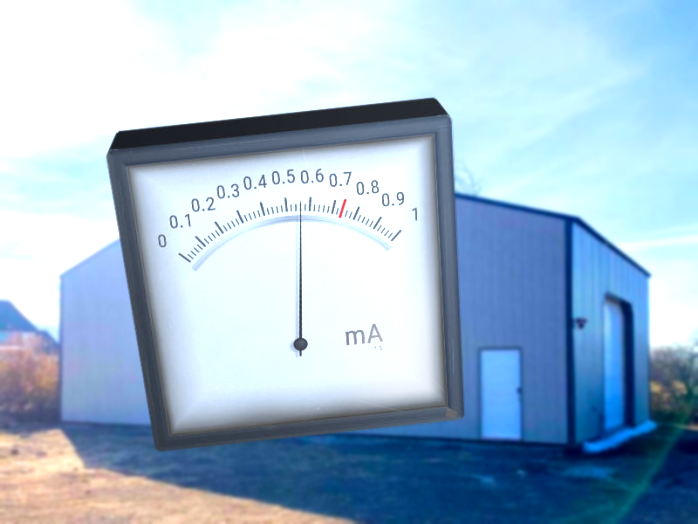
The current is 0.56 mA
